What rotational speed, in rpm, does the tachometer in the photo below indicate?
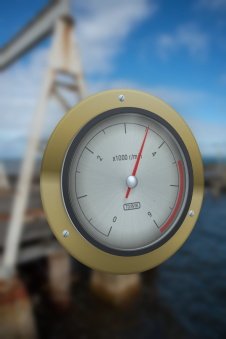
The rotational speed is 3500 rpm
